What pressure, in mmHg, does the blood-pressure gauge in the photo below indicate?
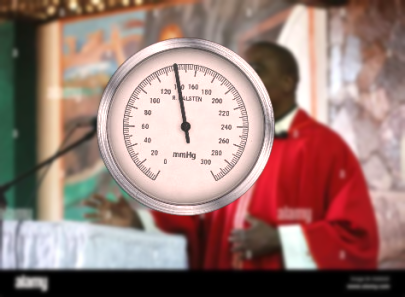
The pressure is 140 mmHg
